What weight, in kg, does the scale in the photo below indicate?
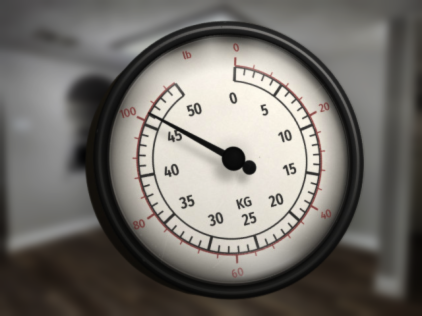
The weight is 46 kg
